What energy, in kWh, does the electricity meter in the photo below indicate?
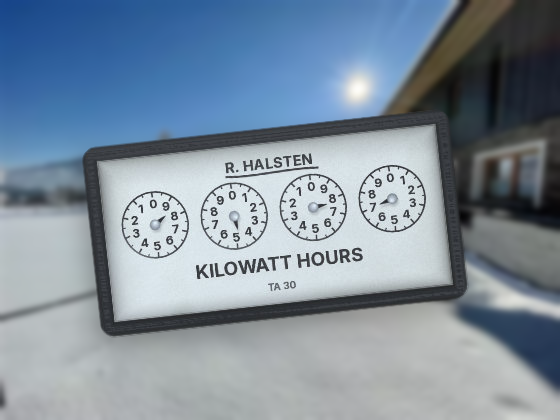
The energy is 8477 kWh
